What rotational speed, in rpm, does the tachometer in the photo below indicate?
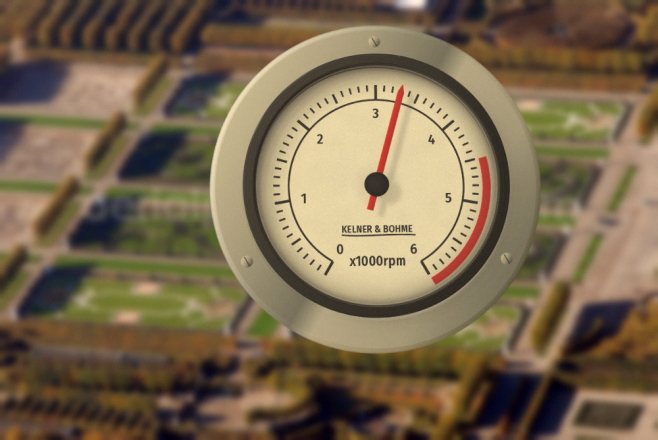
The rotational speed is 3300 rpm
